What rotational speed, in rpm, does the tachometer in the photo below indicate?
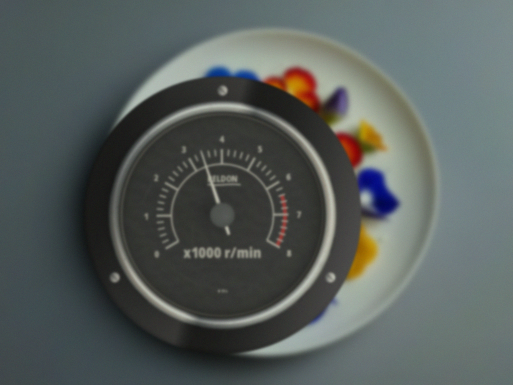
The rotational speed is 3400 rpm
